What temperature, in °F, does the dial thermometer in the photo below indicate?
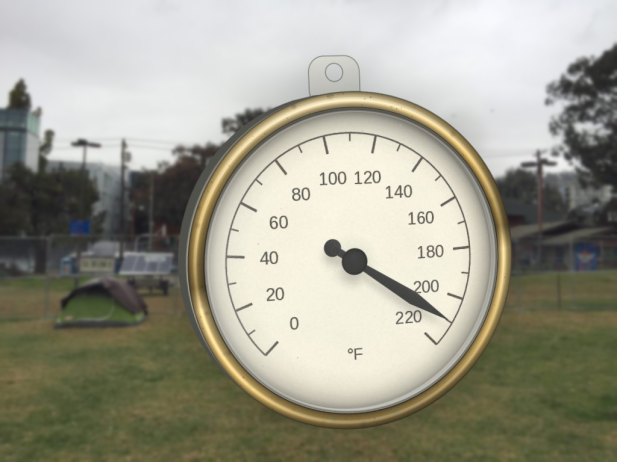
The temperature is 210 °F
